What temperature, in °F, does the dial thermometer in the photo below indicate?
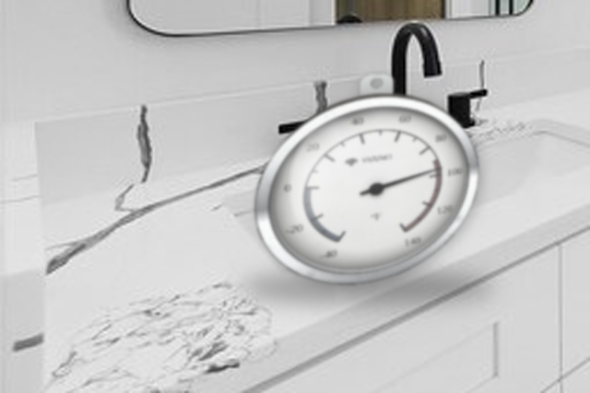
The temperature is 95 °F
